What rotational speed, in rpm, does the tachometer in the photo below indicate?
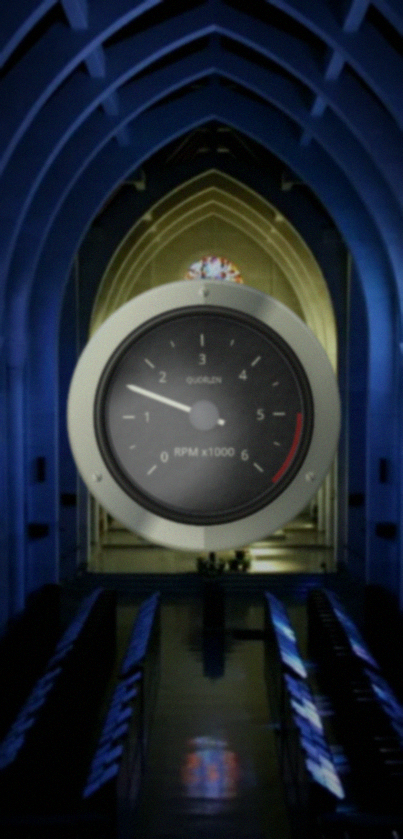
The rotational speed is 1500 rpm
